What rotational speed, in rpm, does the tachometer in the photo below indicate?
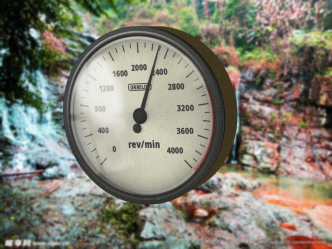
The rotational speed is 2300 rpm
